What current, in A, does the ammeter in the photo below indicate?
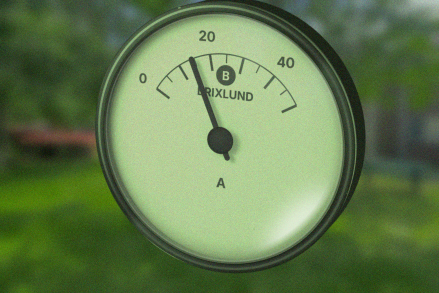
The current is 15 A
